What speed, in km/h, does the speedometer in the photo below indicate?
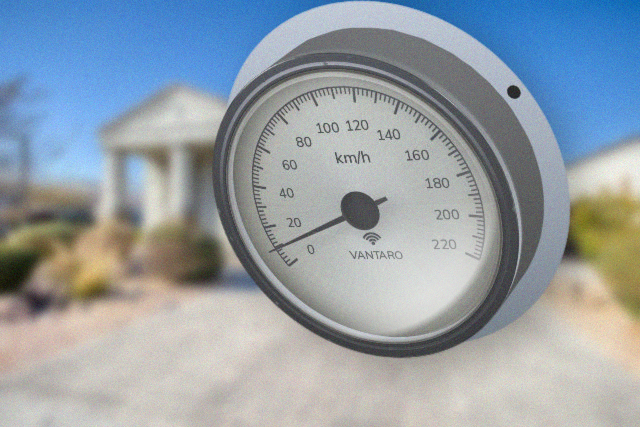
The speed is 10 km/h
